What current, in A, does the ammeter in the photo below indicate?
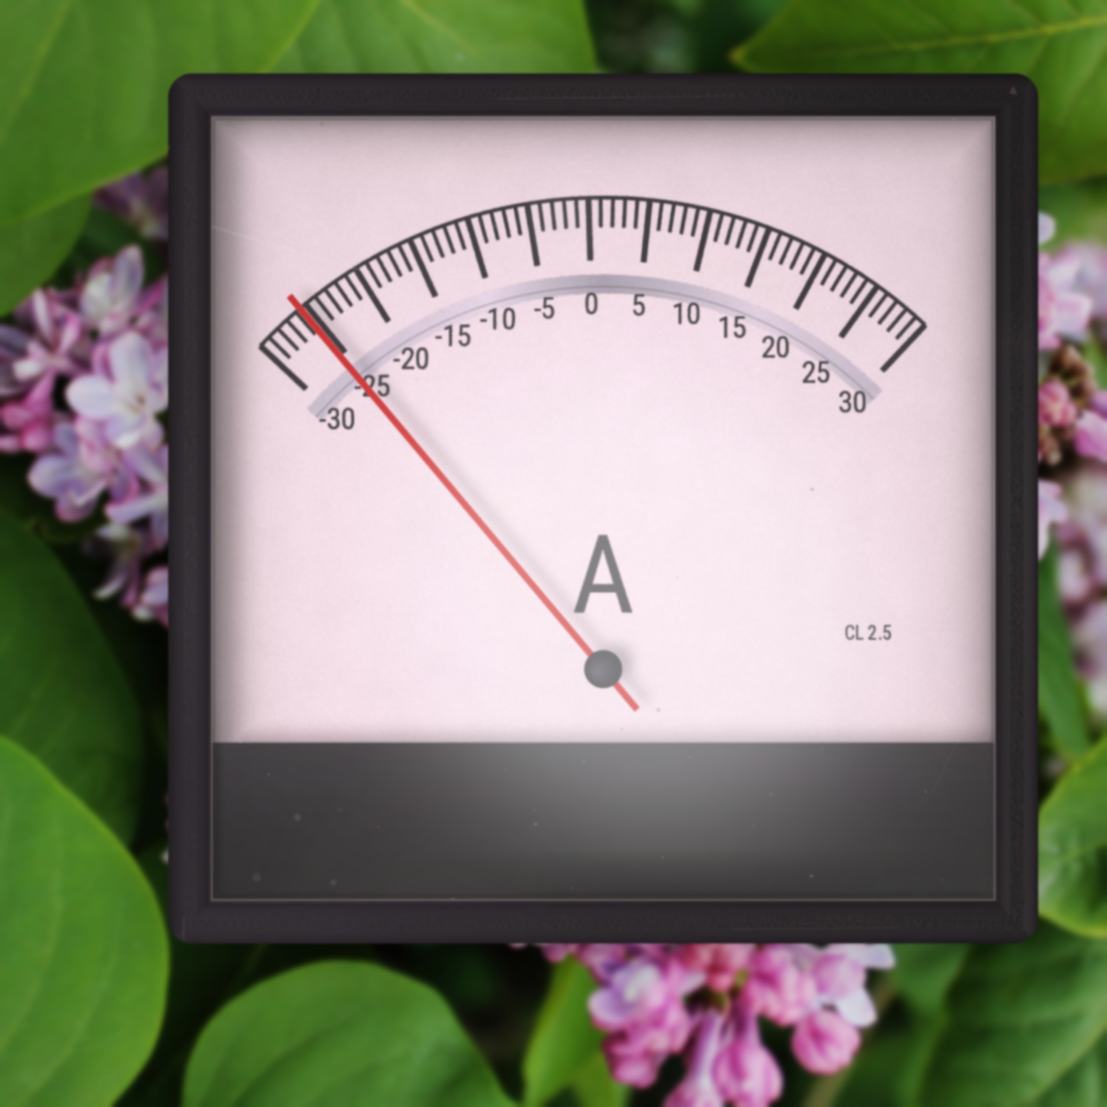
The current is -25.5 A
